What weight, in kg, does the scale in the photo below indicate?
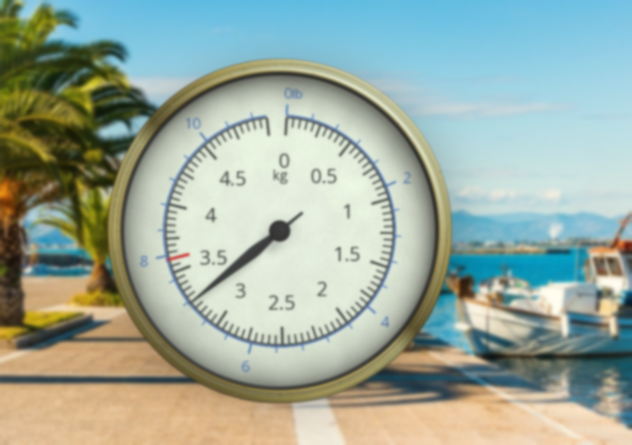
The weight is 3.25 kg
